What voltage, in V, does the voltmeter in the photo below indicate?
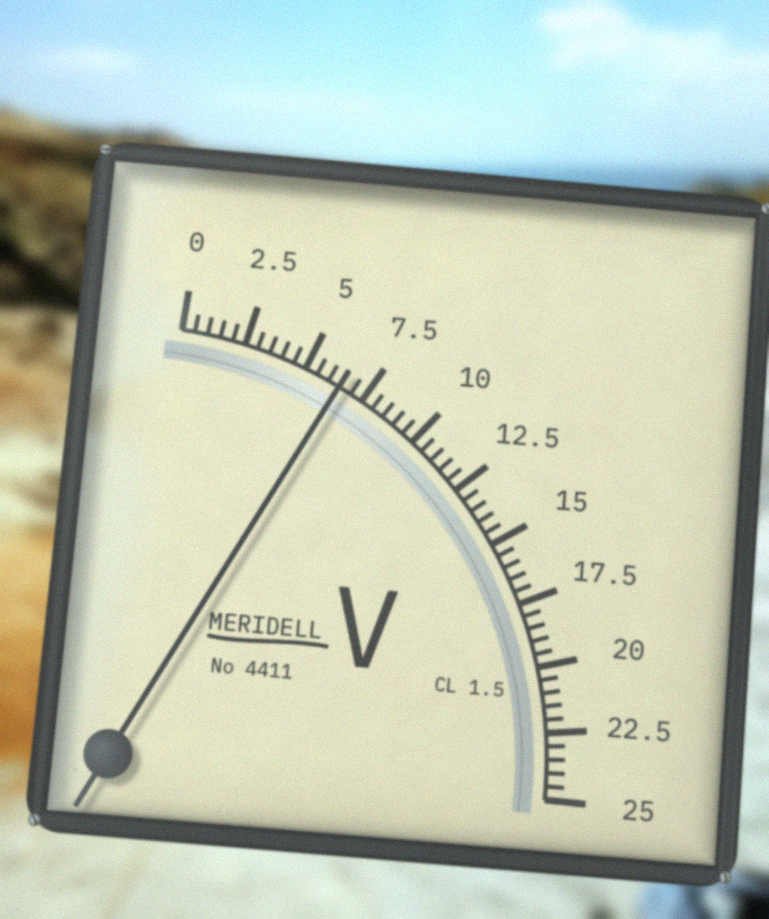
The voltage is 6.5 V
